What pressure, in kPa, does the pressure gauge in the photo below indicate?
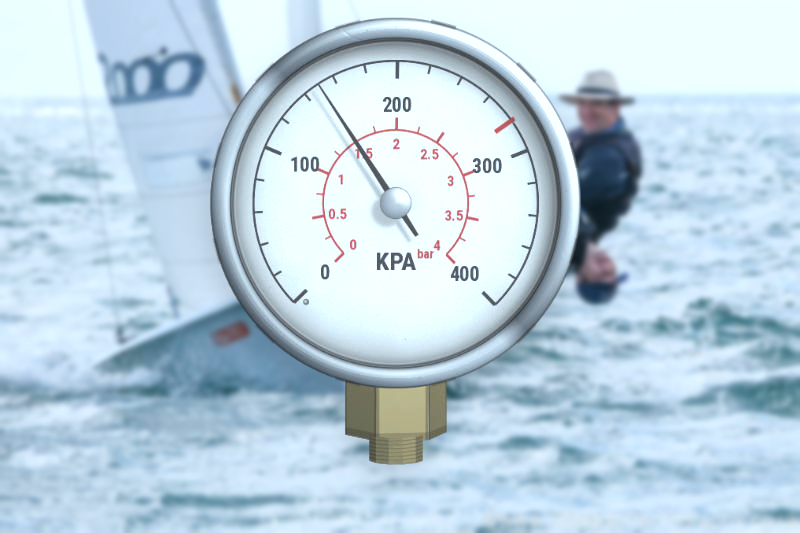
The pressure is 150 kPa
